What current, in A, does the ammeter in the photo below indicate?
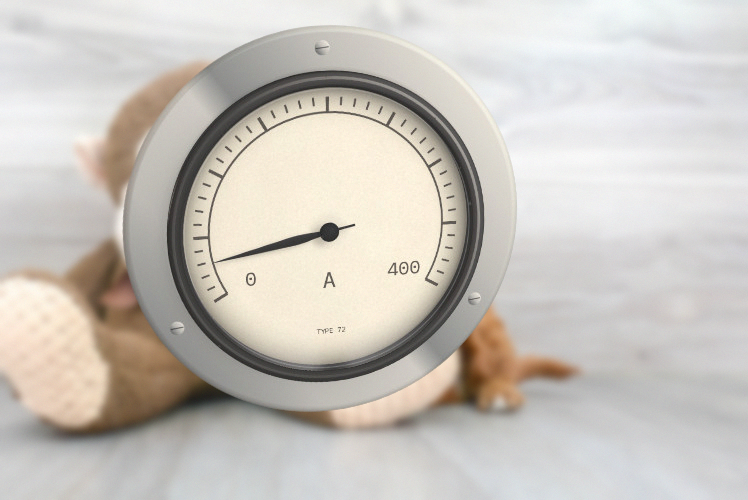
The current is 30 A
